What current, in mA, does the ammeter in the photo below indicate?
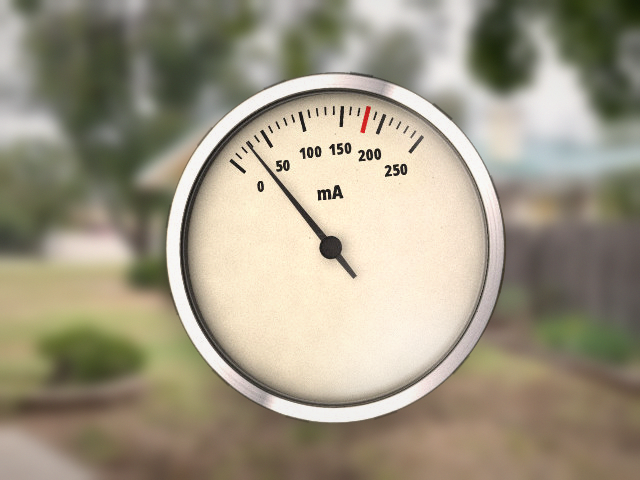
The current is 30 mA
